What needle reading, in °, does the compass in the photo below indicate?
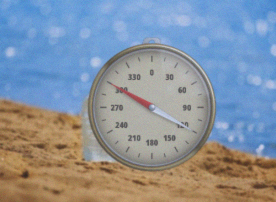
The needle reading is 300 °
